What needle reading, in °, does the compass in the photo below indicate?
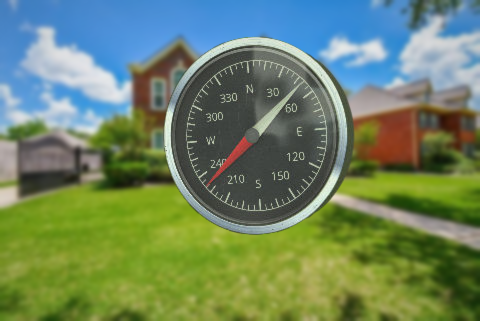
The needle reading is 230 °
